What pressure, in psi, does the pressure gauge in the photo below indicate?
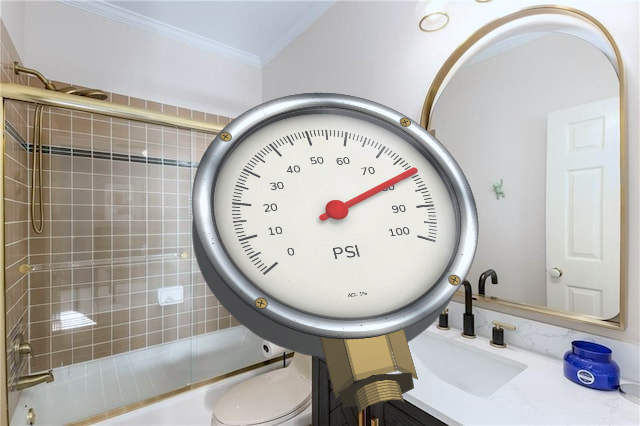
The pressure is 80 psi
